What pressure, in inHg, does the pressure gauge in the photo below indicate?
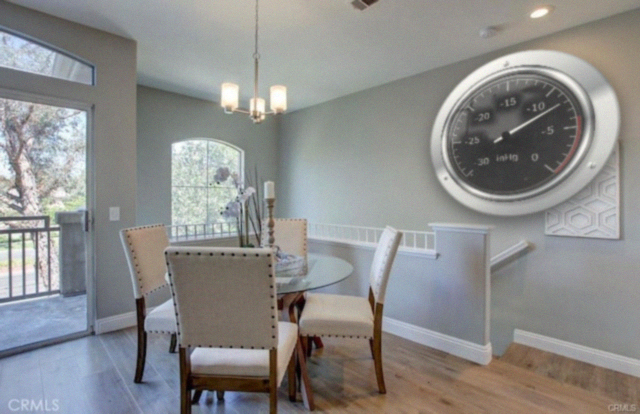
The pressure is -8 inHg
